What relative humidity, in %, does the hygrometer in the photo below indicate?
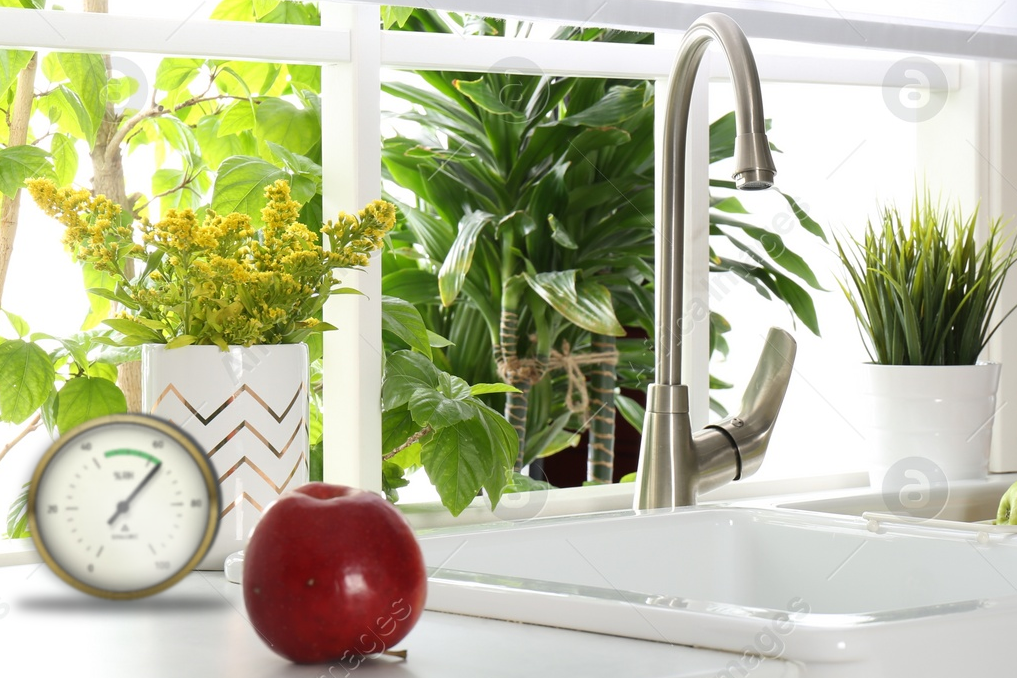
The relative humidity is 64 %
